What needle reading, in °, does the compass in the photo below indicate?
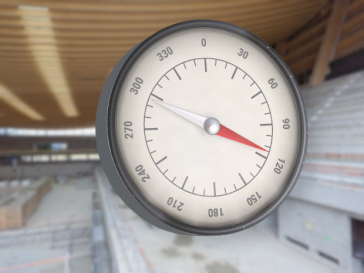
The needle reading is 115 °
